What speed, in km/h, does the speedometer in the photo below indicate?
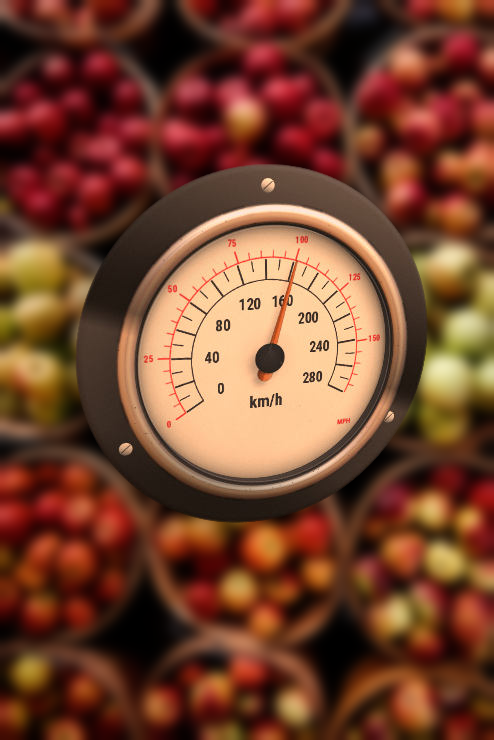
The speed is 160 km/h
